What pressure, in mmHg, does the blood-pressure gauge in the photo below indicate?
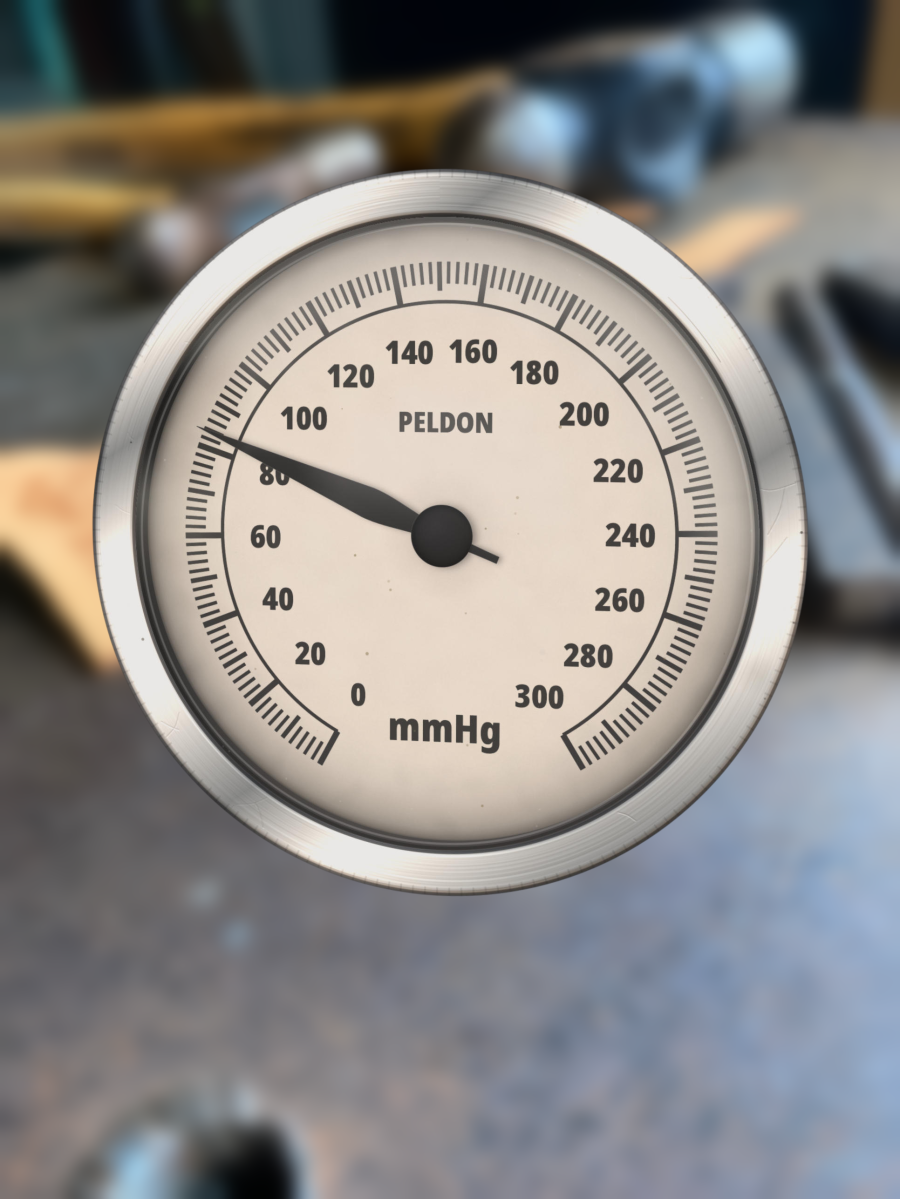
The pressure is 84 mmHg
